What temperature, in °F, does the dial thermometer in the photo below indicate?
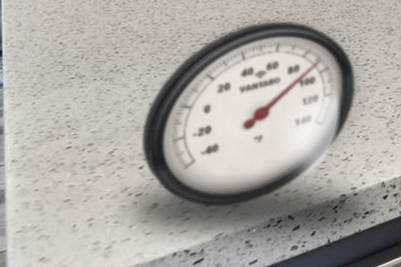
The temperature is 90 °F
